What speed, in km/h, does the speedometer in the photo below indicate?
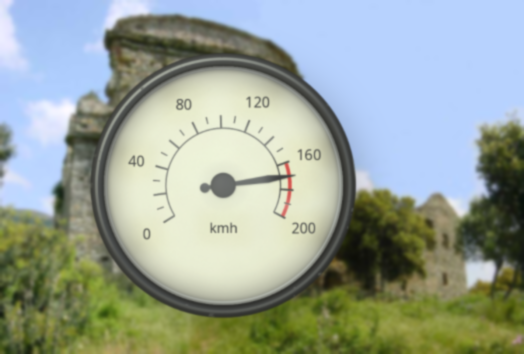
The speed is 170 km/h
